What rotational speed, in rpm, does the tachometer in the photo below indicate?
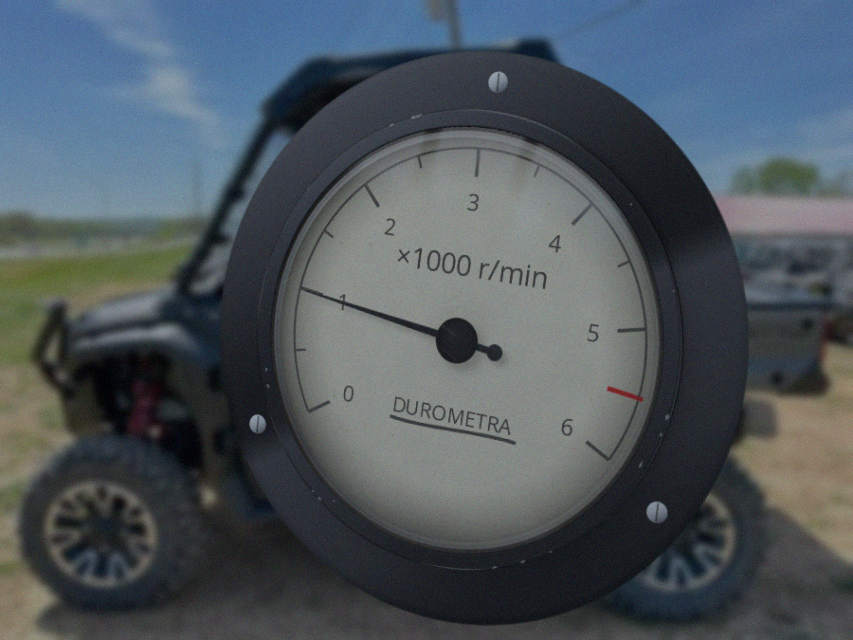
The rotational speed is 1000 rpm
